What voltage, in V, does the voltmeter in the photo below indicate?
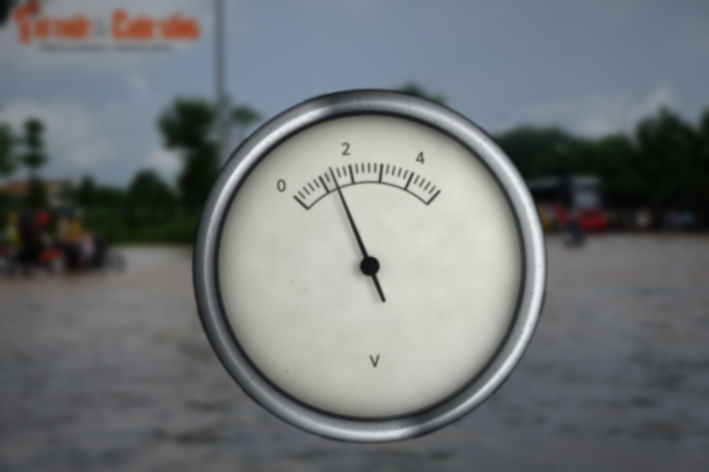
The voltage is 1.4 V
